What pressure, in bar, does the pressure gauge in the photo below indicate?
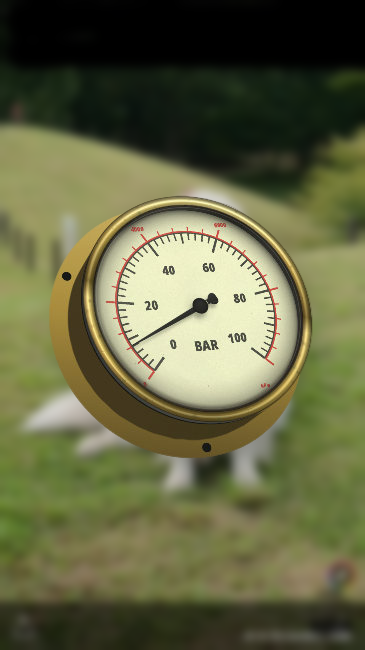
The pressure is 8 bar
